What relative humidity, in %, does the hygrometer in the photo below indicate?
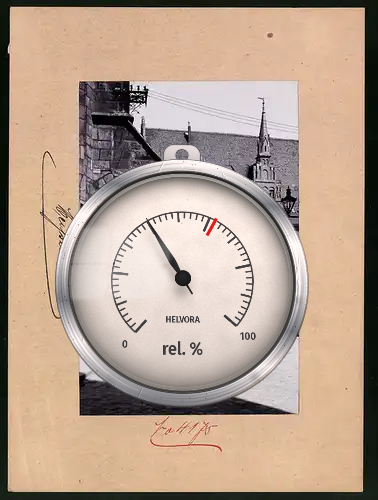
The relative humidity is 40 %
